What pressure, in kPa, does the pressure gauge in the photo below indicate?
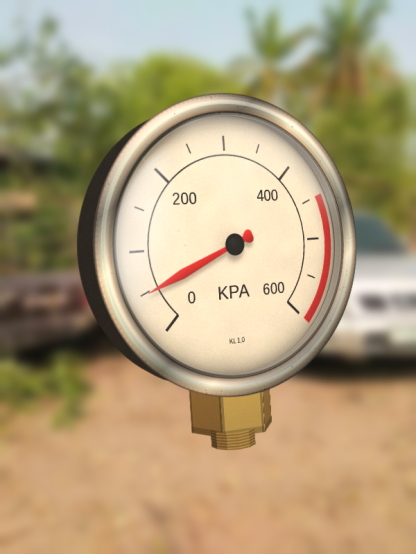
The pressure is 50 kPa
